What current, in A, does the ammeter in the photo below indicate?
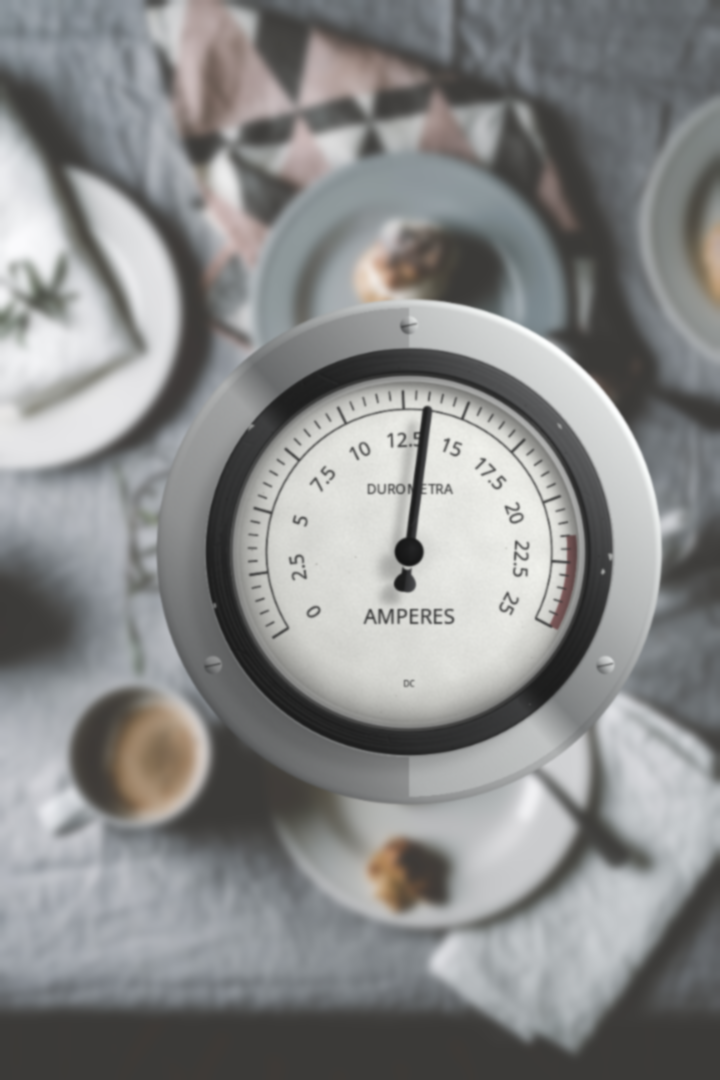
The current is 13.5 A
